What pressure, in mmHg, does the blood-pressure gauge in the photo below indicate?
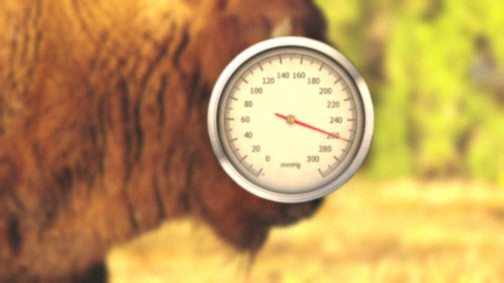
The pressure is 260 mmHg
